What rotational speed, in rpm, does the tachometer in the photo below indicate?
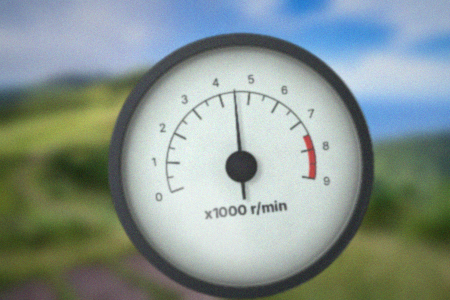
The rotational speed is 4500 rpm
